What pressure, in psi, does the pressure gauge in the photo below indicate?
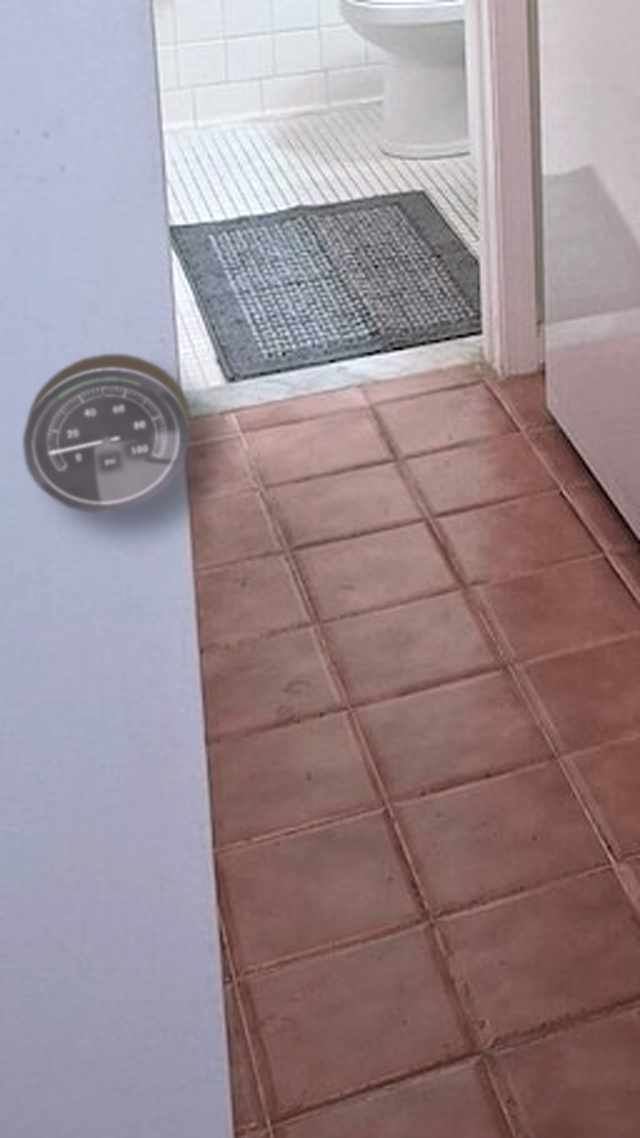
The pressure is 10 psi
